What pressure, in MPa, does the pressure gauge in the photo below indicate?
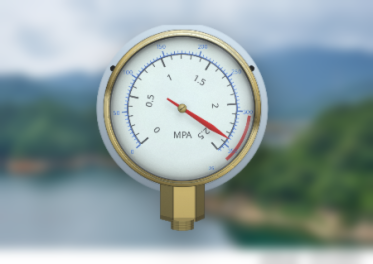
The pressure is 2.35 MPa
